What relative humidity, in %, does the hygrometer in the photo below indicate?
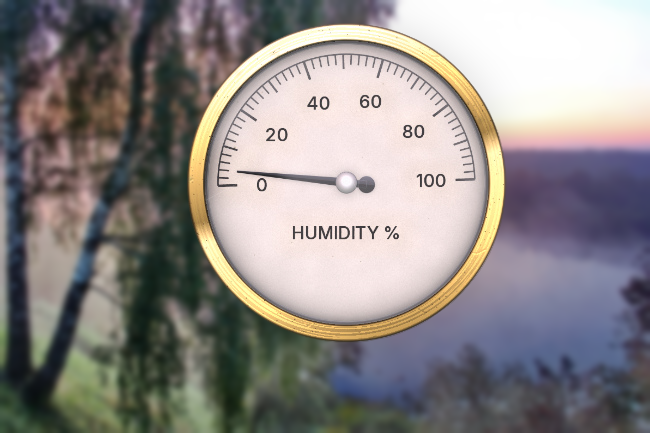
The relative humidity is 4 %
